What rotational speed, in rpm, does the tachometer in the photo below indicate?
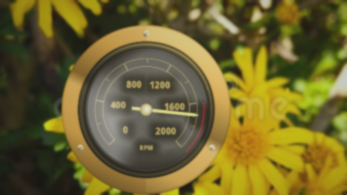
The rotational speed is 1700 rpm
